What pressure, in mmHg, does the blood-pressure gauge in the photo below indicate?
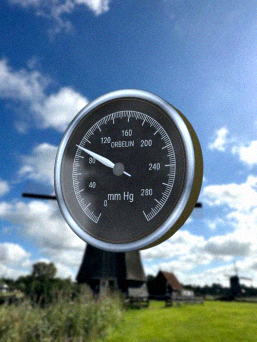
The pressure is 90 mmHg
